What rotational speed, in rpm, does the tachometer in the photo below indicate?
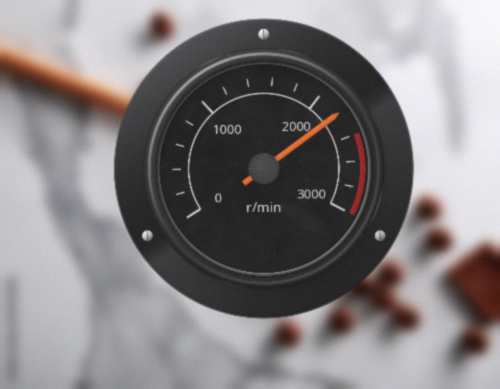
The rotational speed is 2200 rpm
